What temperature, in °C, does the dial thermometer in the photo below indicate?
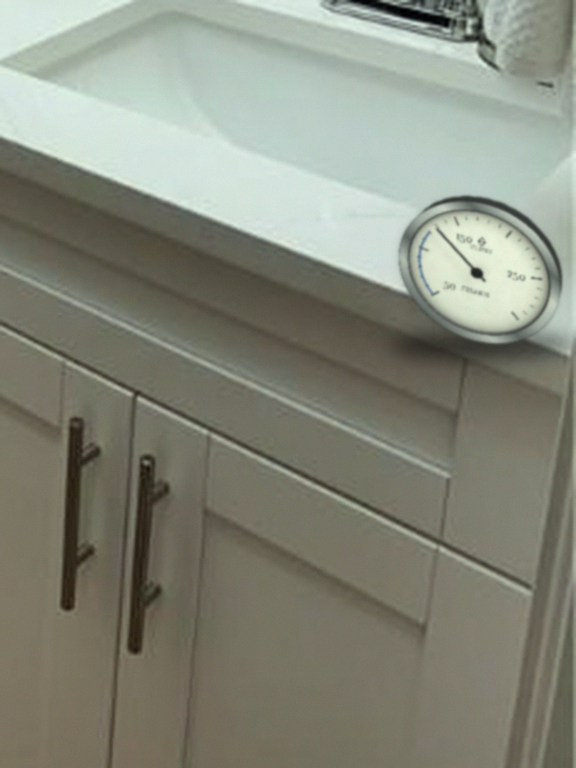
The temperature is 130 °C
